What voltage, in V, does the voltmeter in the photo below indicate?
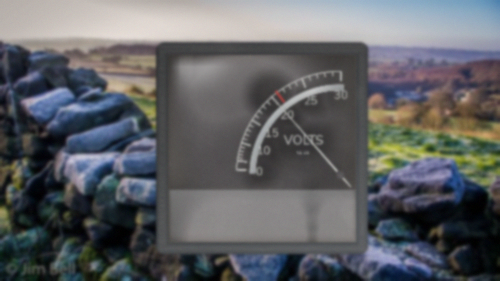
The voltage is 20 V
